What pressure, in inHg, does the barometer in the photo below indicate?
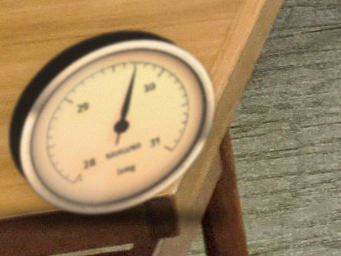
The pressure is 29.7 inHg
